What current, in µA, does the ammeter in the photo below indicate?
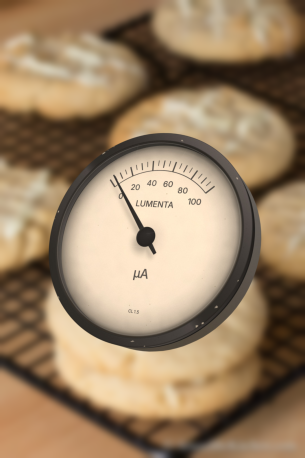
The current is 5 µA
